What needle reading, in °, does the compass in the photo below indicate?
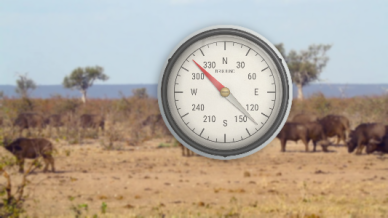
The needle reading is 315 °
